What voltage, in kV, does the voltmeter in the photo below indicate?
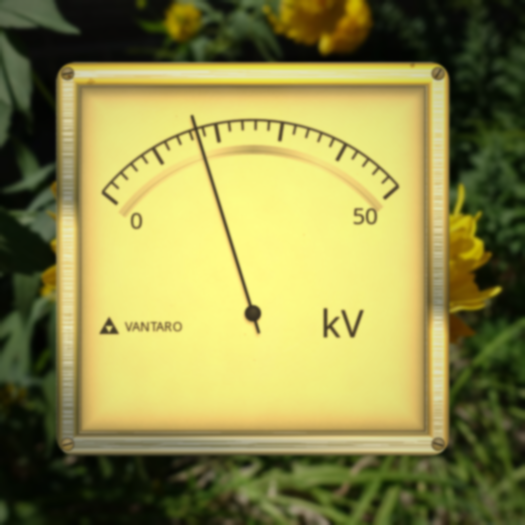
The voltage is 17 kV
